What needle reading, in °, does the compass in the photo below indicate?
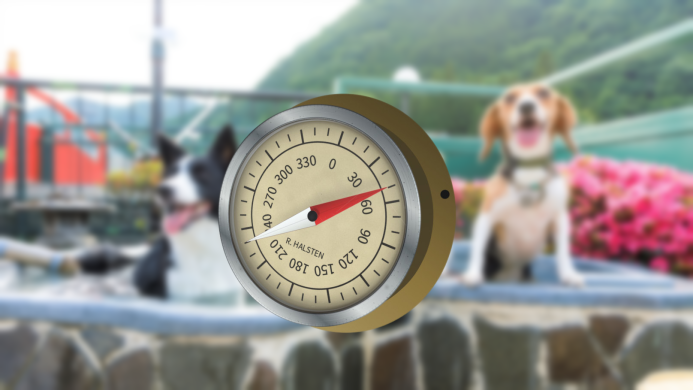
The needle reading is 50 °
